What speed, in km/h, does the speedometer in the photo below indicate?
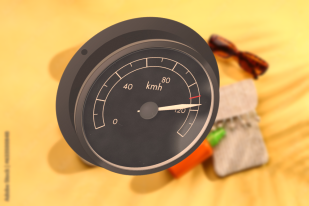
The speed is 115 km/h
